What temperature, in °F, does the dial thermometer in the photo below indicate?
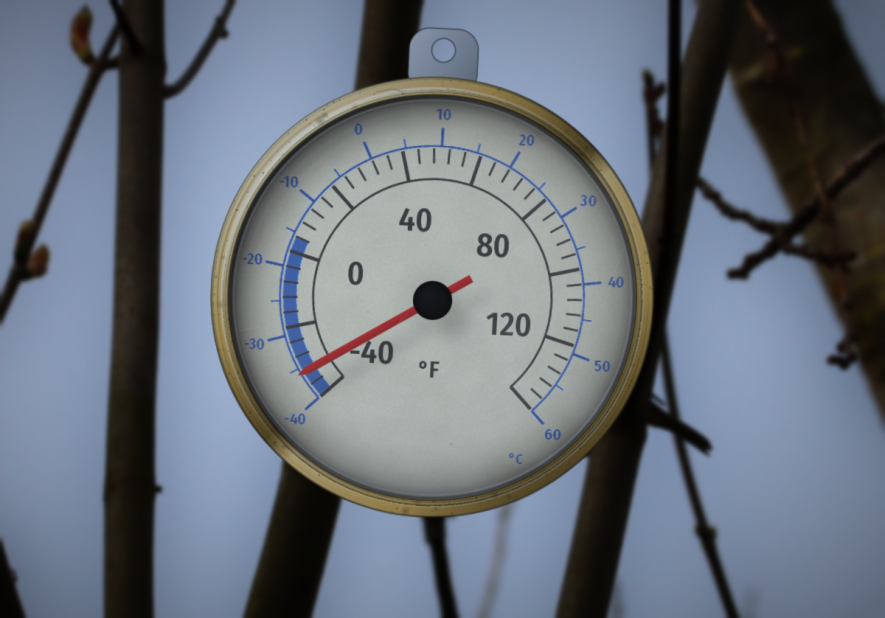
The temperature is -32 °F
